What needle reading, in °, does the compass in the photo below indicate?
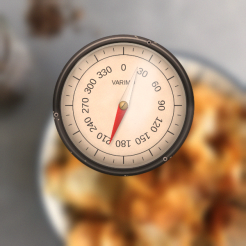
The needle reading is 200 °
